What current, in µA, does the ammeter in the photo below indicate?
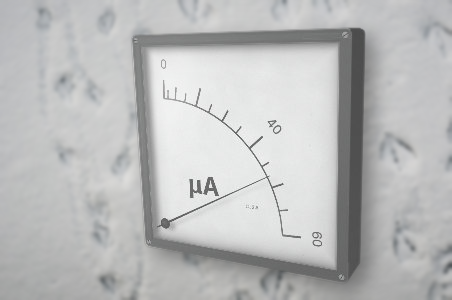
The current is 47.5 µA
